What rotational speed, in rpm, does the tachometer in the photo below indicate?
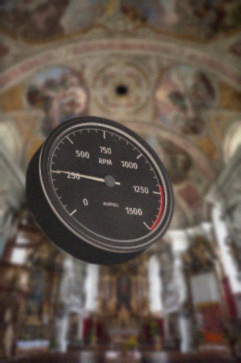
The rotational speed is 250 rpm
